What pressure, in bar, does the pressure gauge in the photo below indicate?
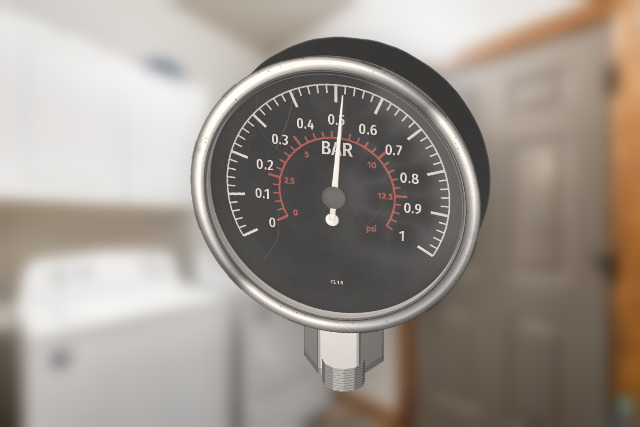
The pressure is 0.52 bar
